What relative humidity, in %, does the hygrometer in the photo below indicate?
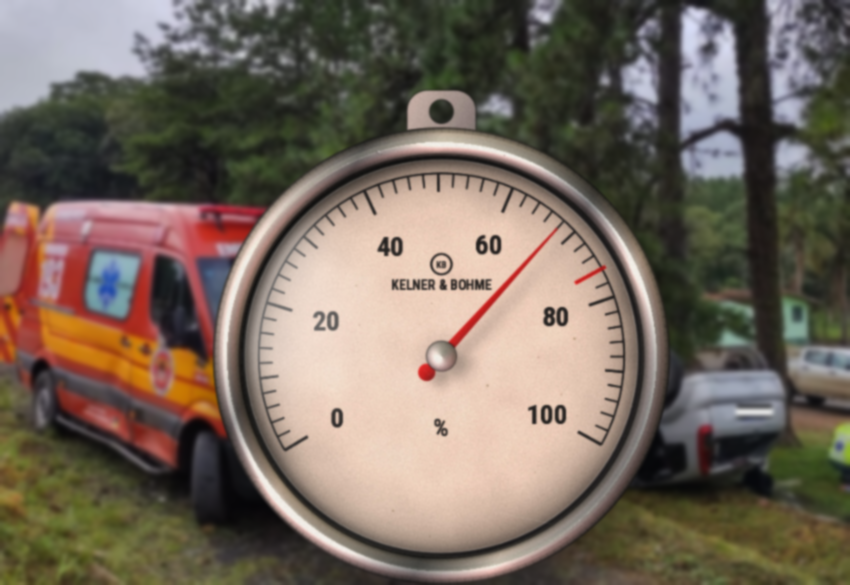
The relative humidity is 68 %
